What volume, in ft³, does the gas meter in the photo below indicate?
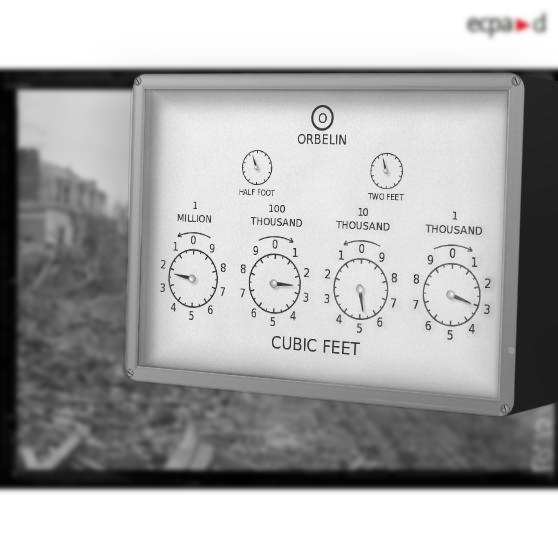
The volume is 225300 ft³
